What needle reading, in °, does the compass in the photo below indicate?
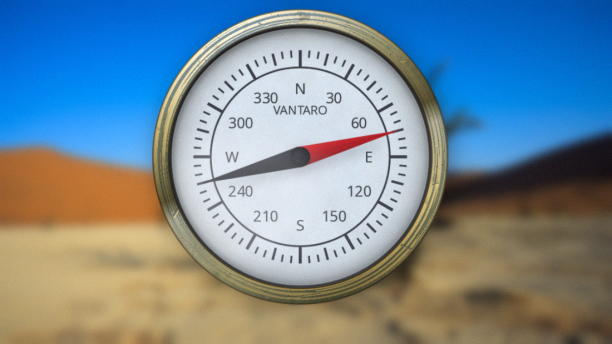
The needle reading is 75 °
